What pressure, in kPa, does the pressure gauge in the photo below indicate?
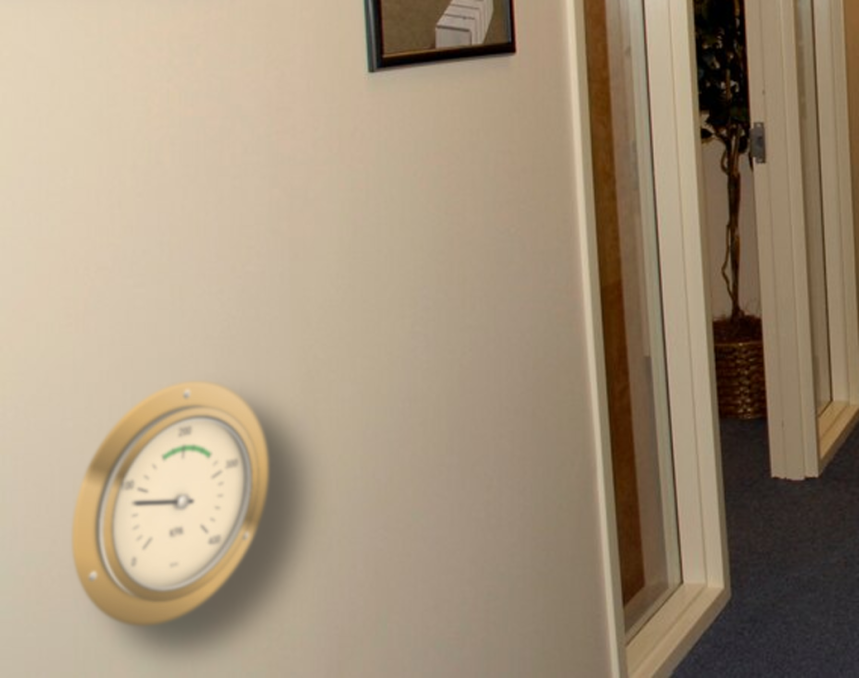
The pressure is 80 kPa
